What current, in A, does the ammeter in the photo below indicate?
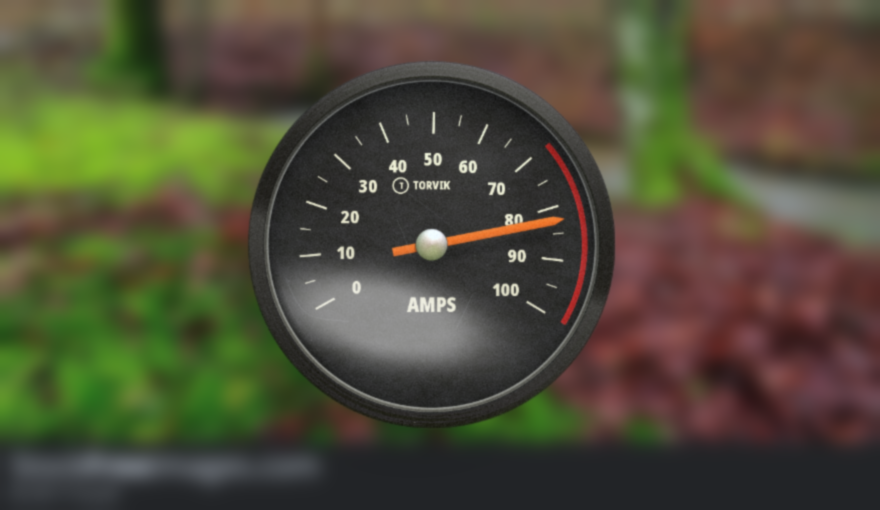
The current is 82.5 A
